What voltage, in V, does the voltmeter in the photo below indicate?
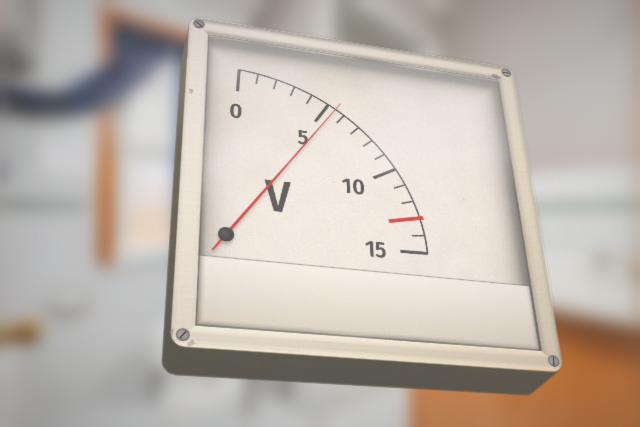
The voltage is 5.5 V
